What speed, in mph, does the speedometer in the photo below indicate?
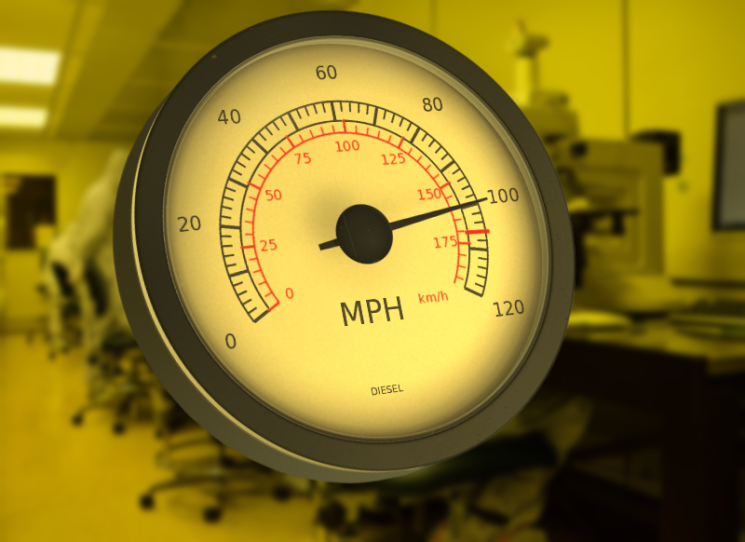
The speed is 100 mph
